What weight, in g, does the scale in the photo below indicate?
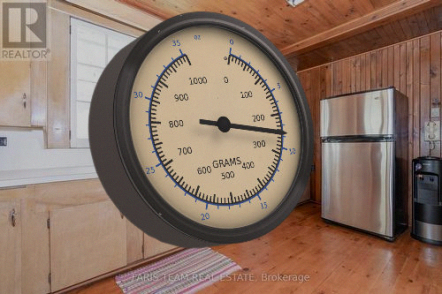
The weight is 250 g
